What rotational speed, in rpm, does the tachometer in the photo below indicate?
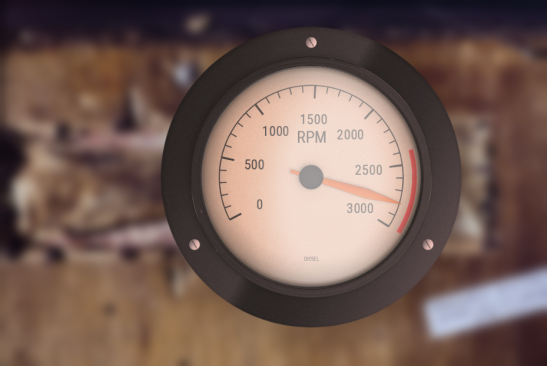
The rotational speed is 2800 rpm
